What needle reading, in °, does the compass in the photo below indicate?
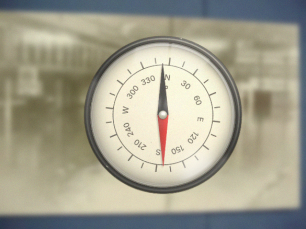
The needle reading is 172.5 °
